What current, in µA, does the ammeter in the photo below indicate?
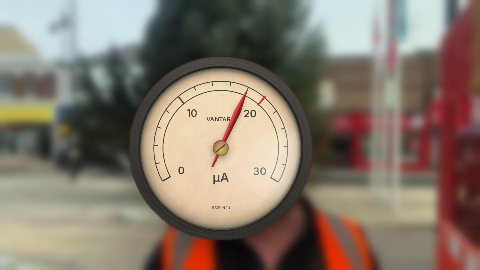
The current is 18 µA
